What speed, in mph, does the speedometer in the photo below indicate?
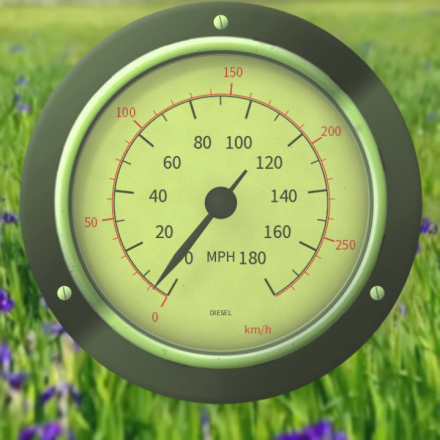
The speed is 5 mph
